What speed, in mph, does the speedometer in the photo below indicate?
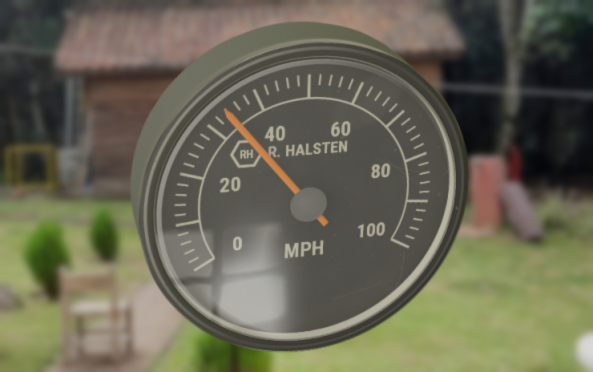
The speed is 34 mph
